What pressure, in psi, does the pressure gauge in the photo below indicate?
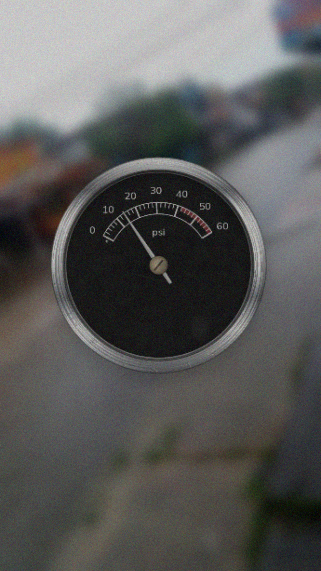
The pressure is 14 psi
